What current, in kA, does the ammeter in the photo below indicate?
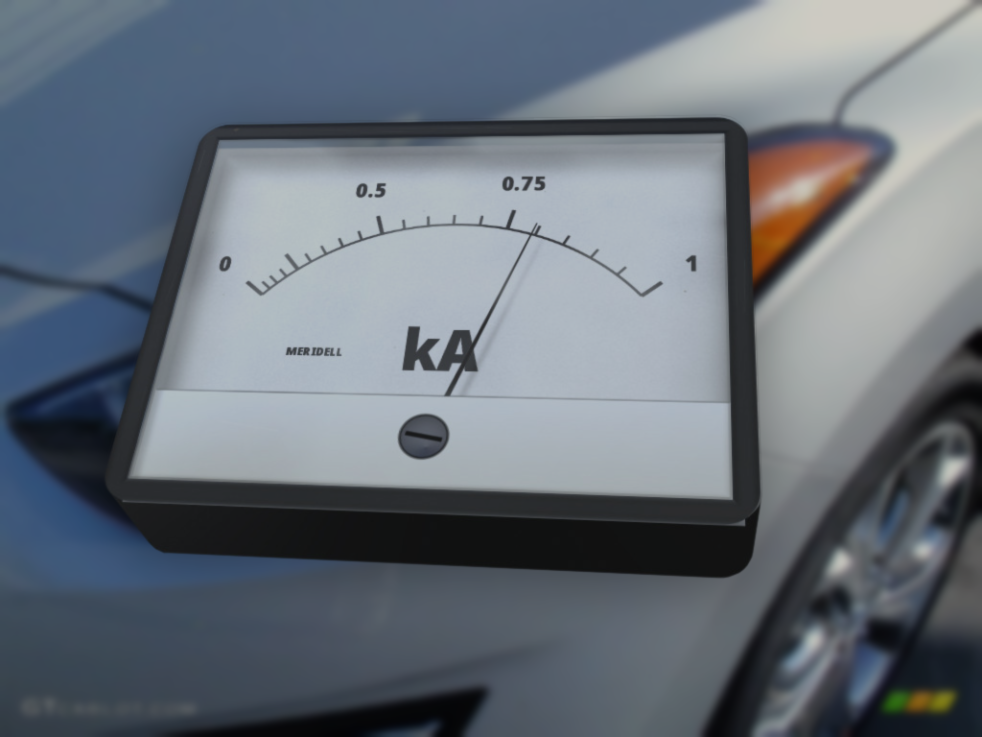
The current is 0.8 kA
